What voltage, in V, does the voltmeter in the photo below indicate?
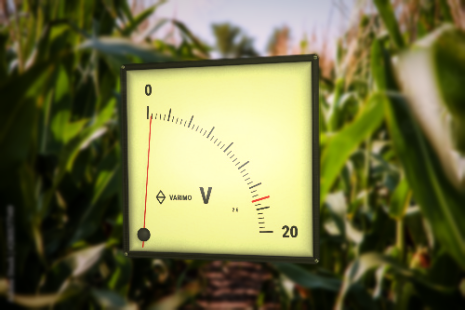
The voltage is 0.5 V
